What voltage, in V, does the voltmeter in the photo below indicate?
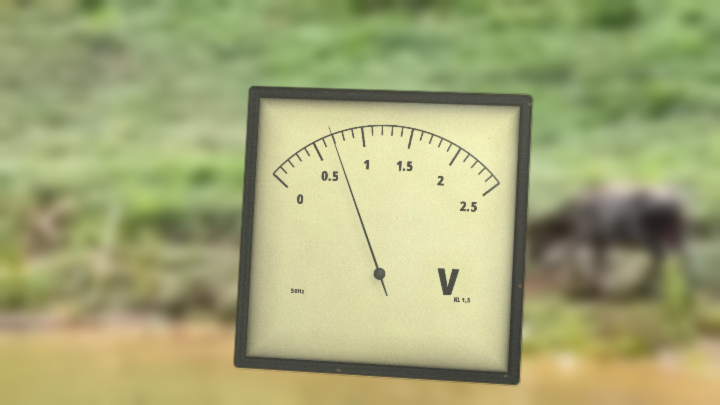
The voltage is 0.7 V
